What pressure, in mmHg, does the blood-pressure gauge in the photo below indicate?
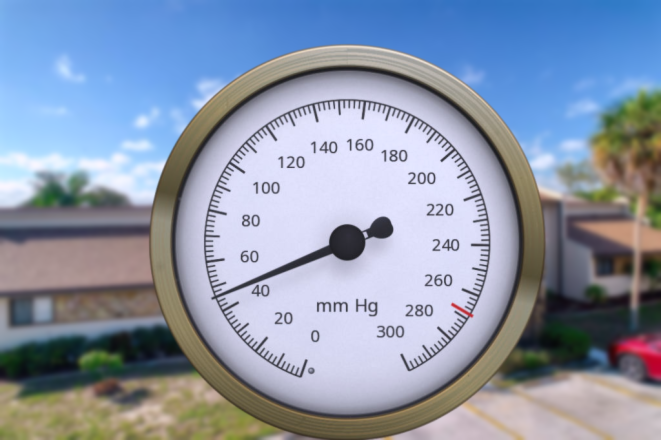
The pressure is 46 mmHg
